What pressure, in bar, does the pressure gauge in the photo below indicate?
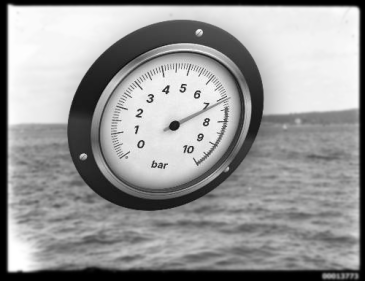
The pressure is 7 bar
